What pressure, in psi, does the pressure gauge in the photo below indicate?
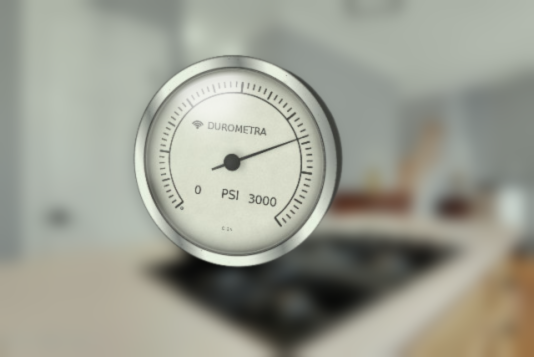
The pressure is 2200 psi
